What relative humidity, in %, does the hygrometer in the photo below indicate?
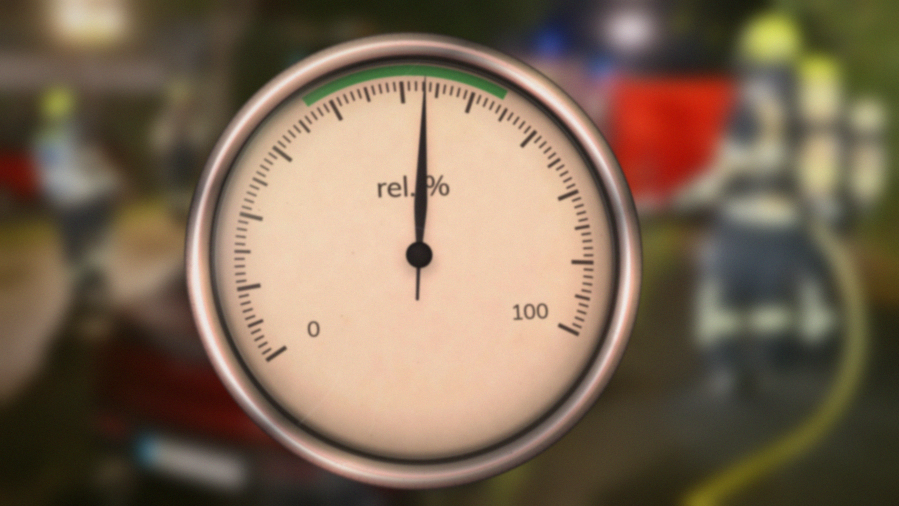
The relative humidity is 53 %
